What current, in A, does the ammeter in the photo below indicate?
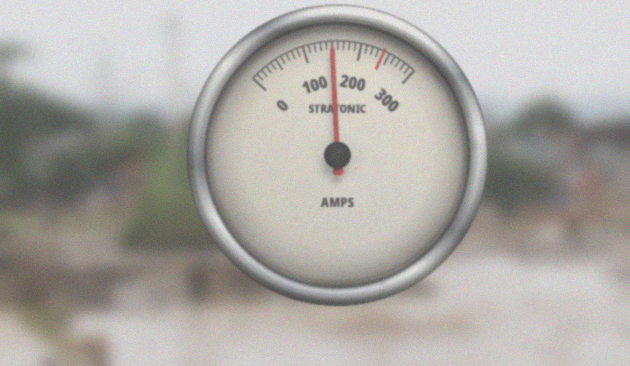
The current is 150 A
